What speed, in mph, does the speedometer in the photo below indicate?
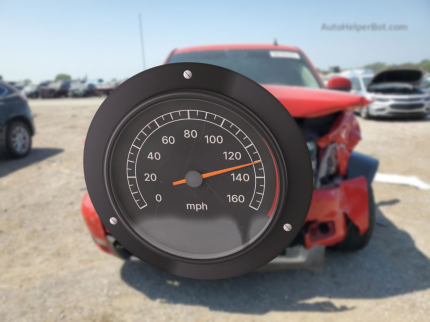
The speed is 130 mph
